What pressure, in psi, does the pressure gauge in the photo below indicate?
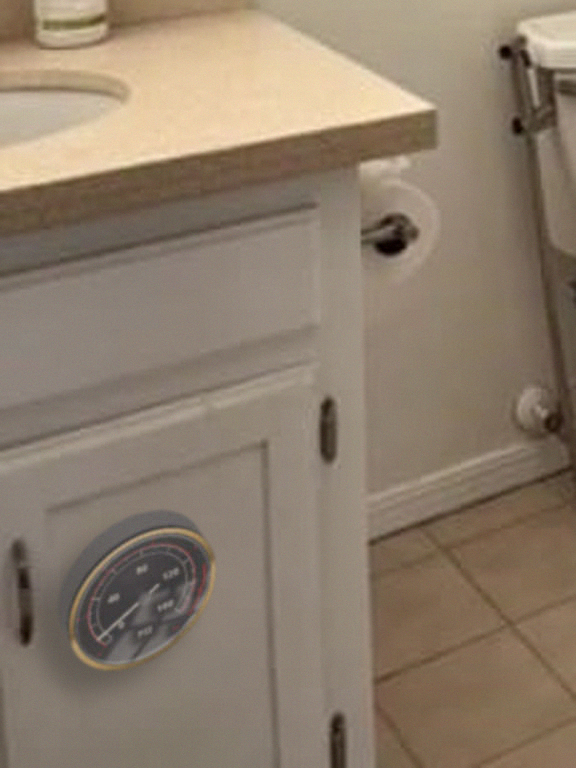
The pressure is 10 psi
